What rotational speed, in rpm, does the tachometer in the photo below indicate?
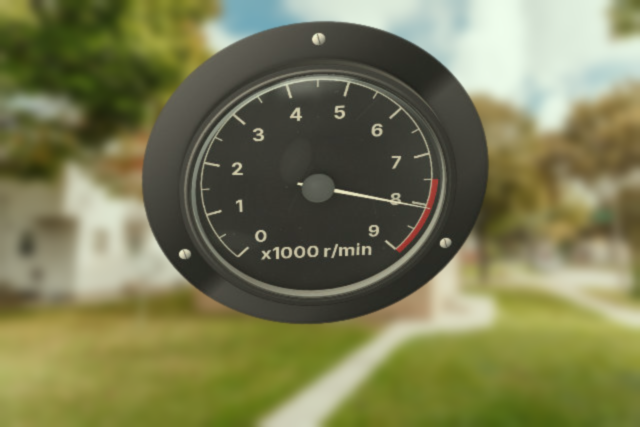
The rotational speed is 8000 rpm
